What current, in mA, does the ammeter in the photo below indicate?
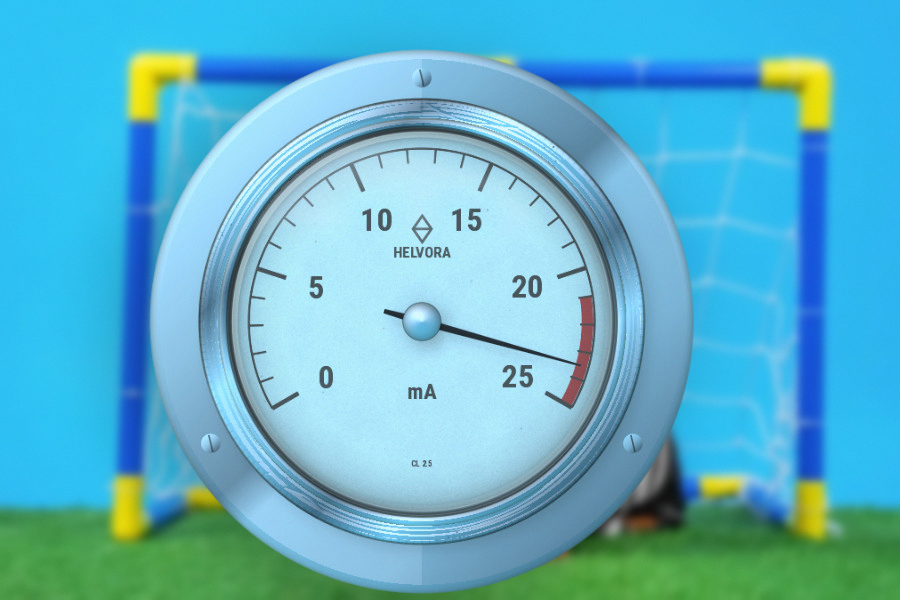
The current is 23.5 mA
